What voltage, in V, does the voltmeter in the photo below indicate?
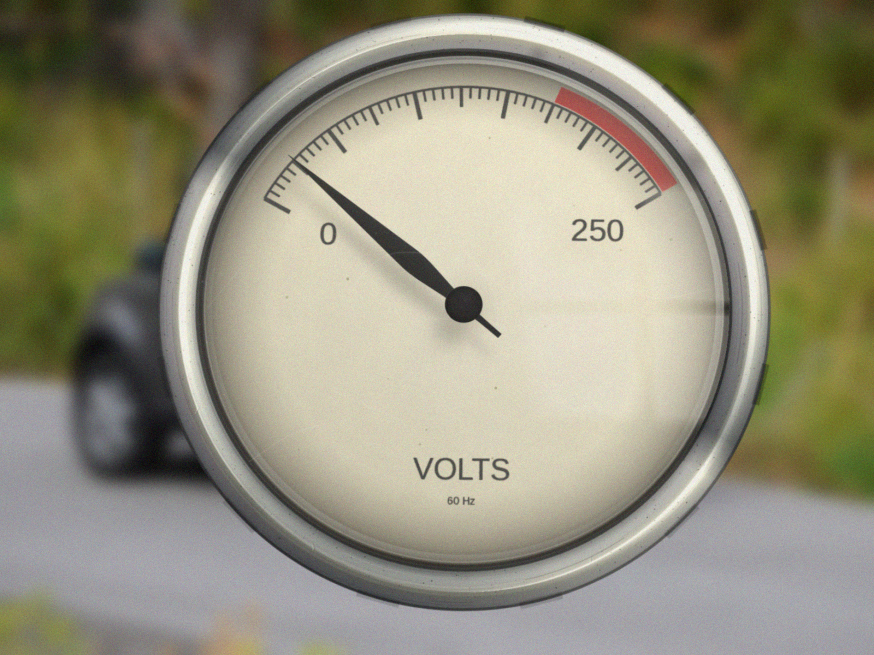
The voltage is 25 V
